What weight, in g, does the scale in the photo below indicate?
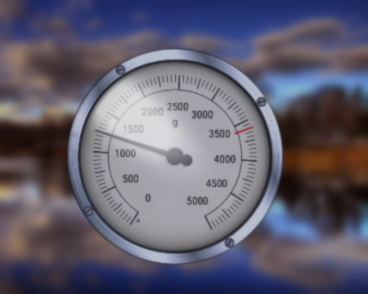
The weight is 1250 g
